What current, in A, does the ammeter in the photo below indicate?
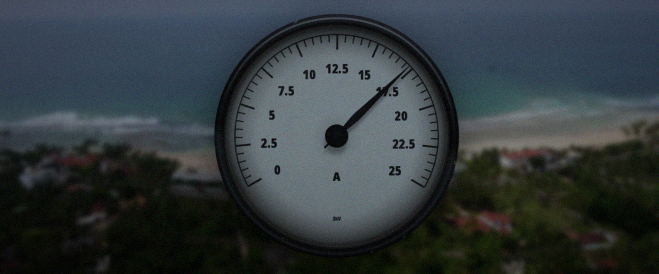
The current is 17.25 A
